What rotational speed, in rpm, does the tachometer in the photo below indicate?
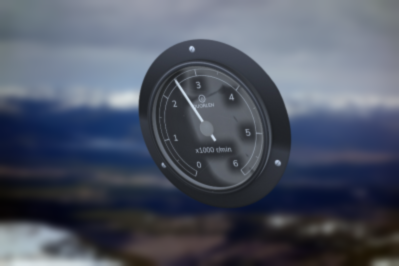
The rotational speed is 2500 rpm
